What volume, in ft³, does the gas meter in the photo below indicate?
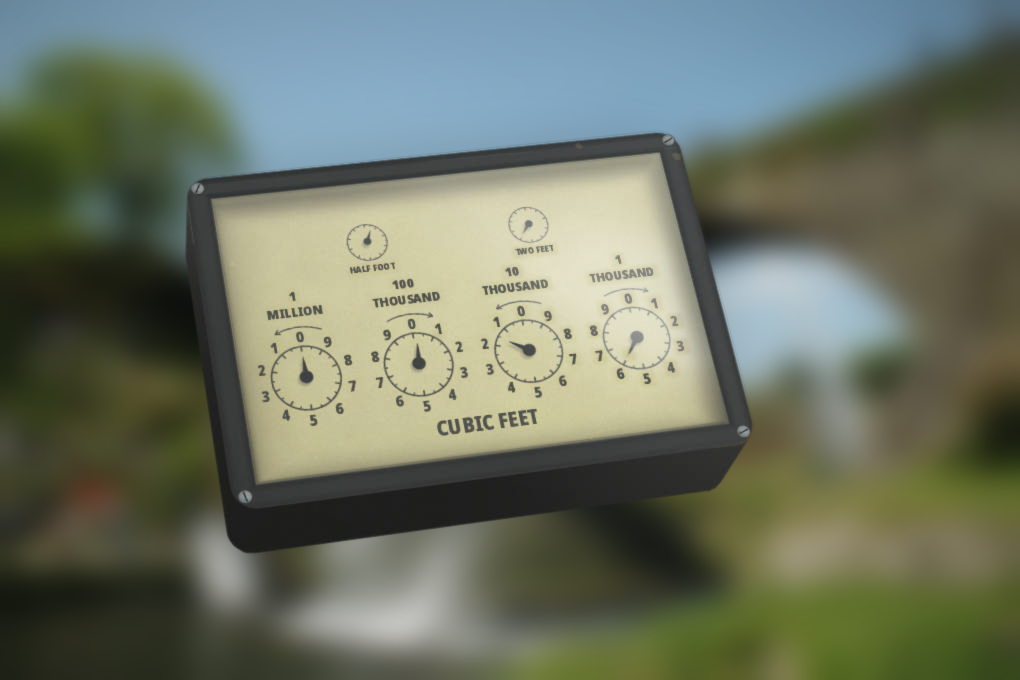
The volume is 1600 ft³
